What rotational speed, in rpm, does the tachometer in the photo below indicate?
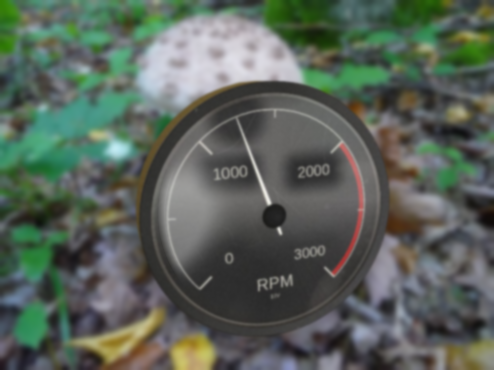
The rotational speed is 1250 rpm
